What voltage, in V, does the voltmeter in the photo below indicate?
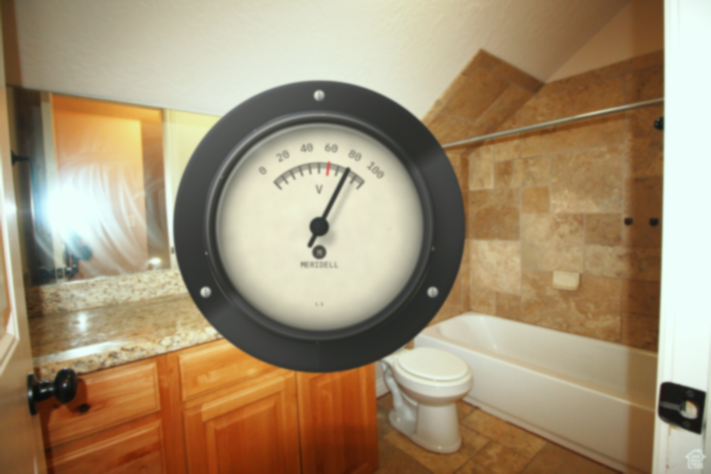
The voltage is 80 V
